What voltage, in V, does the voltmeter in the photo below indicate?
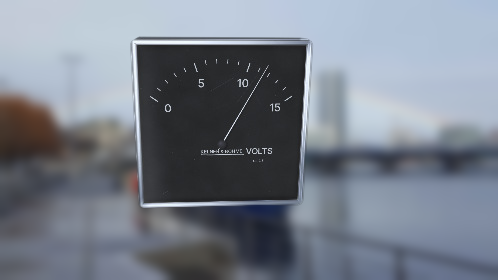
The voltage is 11.5 V
